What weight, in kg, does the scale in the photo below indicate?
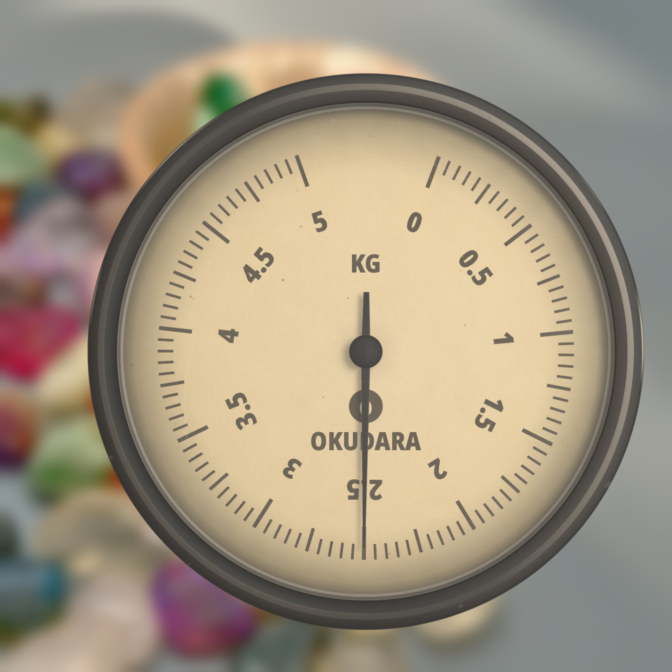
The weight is 2.5 kg
